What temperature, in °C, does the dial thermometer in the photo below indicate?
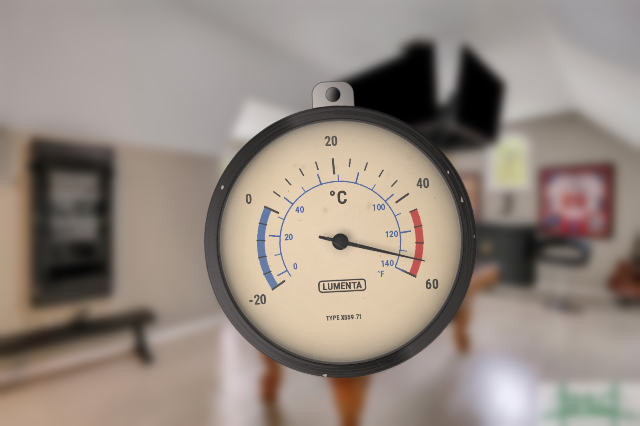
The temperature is 56 °C
